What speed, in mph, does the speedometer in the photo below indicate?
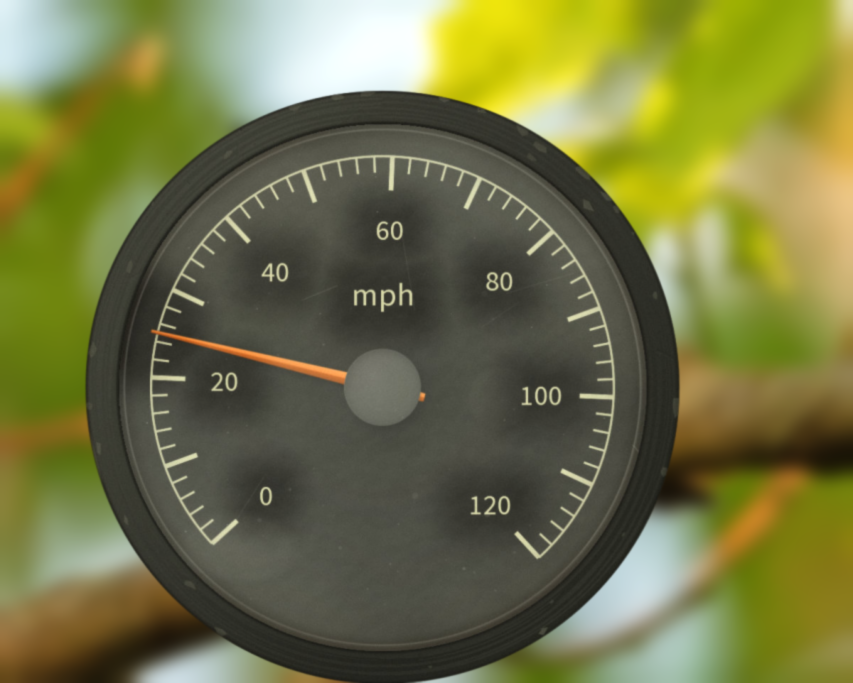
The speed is 25 mph
